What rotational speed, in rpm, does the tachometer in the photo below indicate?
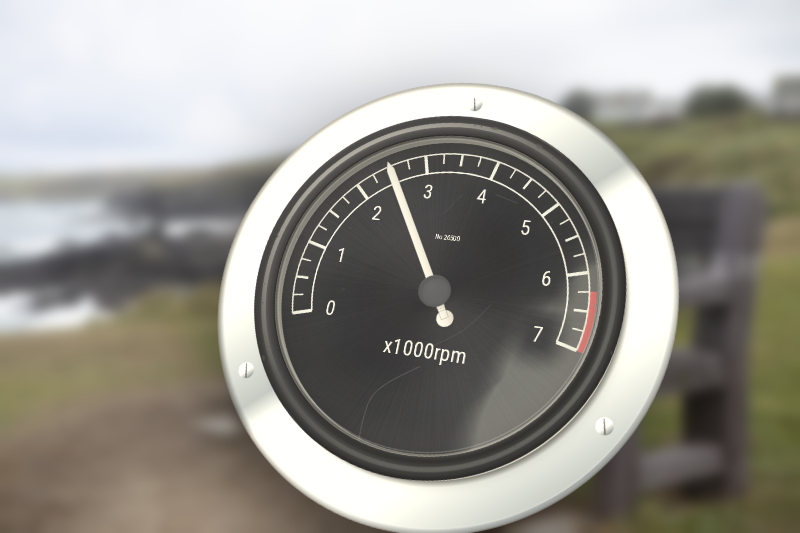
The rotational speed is 2500 rpm
